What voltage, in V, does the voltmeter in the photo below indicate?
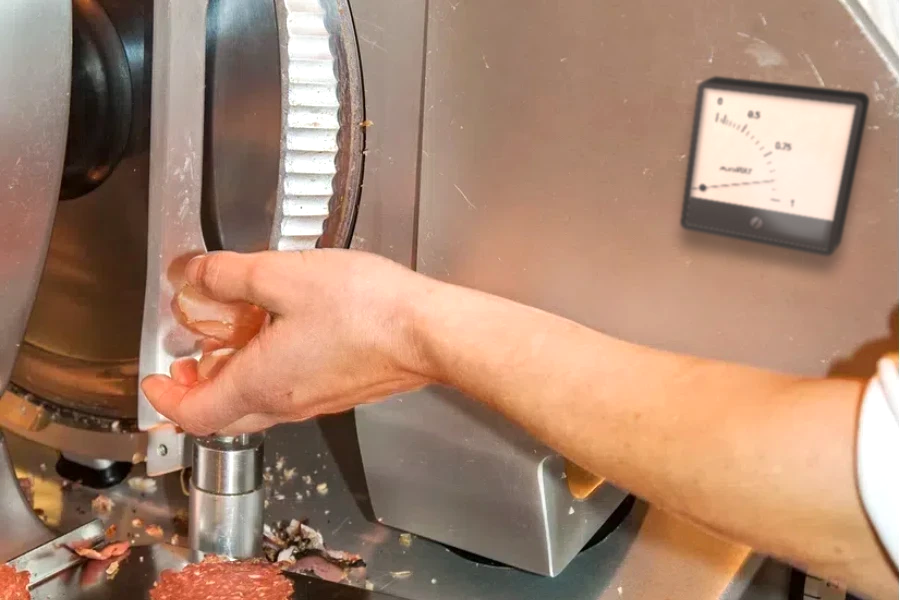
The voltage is 0.9 V
